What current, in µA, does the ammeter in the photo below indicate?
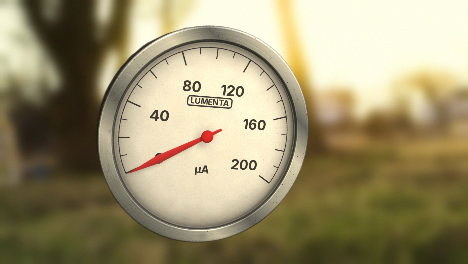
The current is 0 µA
